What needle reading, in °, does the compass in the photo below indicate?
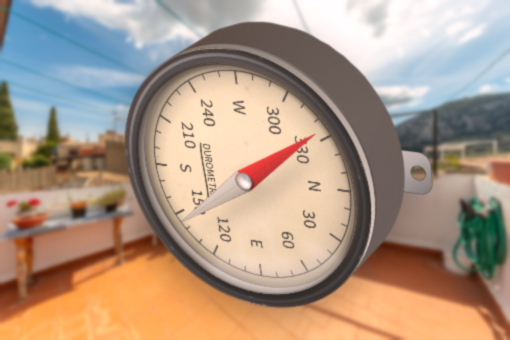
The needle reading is 325 °
